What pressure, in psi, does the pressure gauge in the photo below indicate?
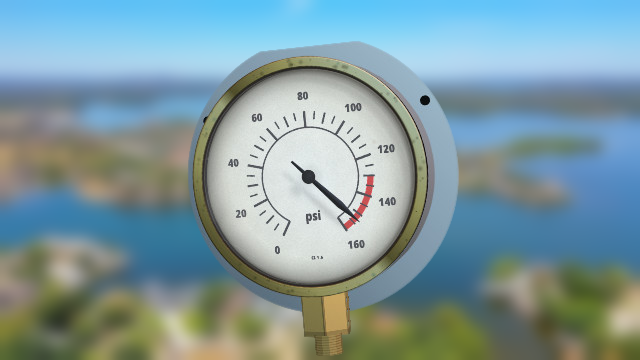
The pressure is 152.5 psi
